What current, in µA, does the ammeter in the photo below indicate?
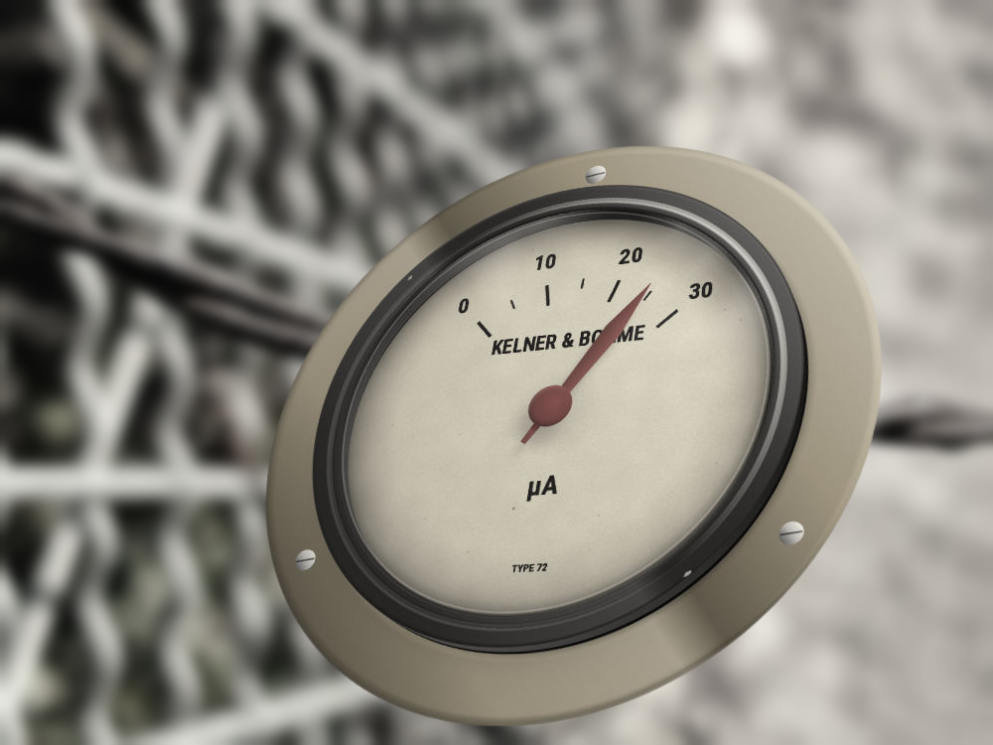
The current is 25 µA
